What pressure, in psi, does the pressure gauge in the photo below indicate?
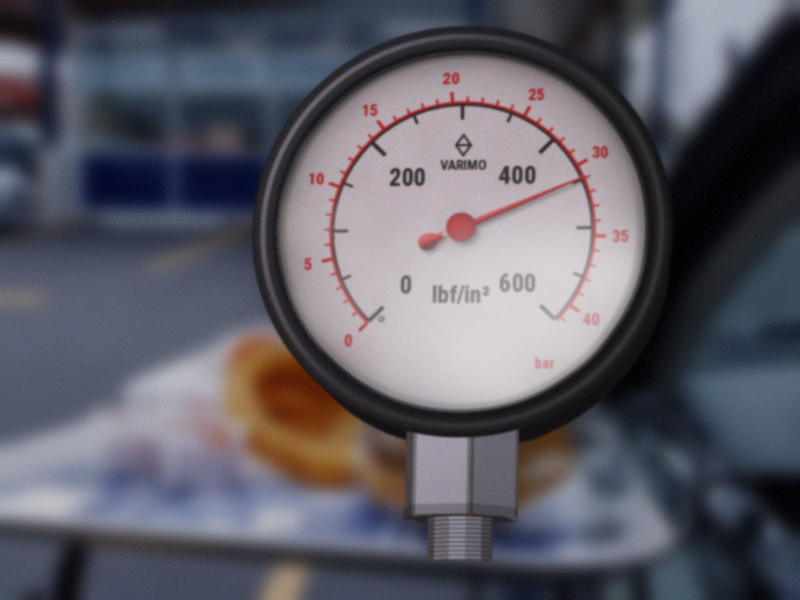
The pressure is 450 psi
